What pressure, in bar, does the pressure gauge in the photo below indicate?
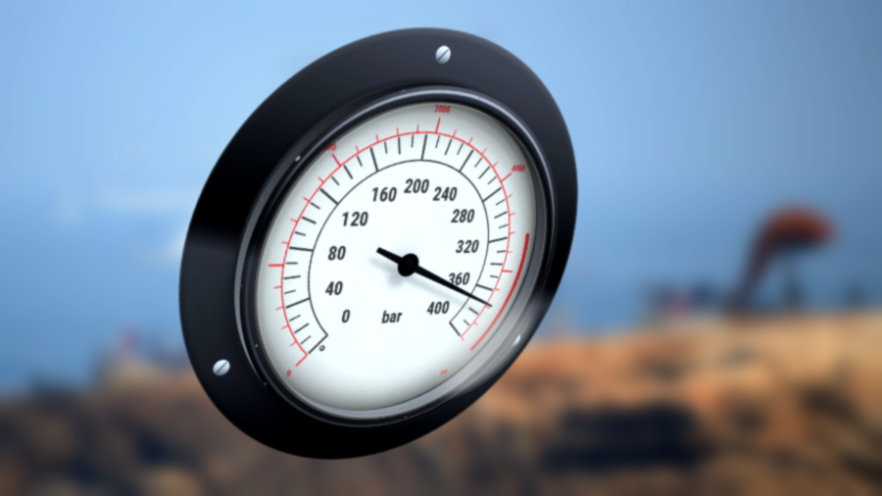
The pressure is 370 bar
